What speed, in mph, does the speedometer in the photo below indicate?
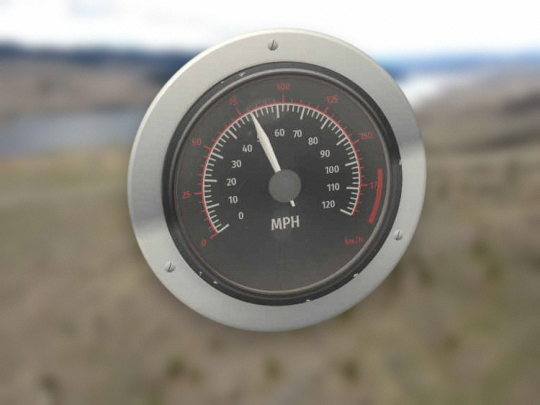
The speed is 50 mph
